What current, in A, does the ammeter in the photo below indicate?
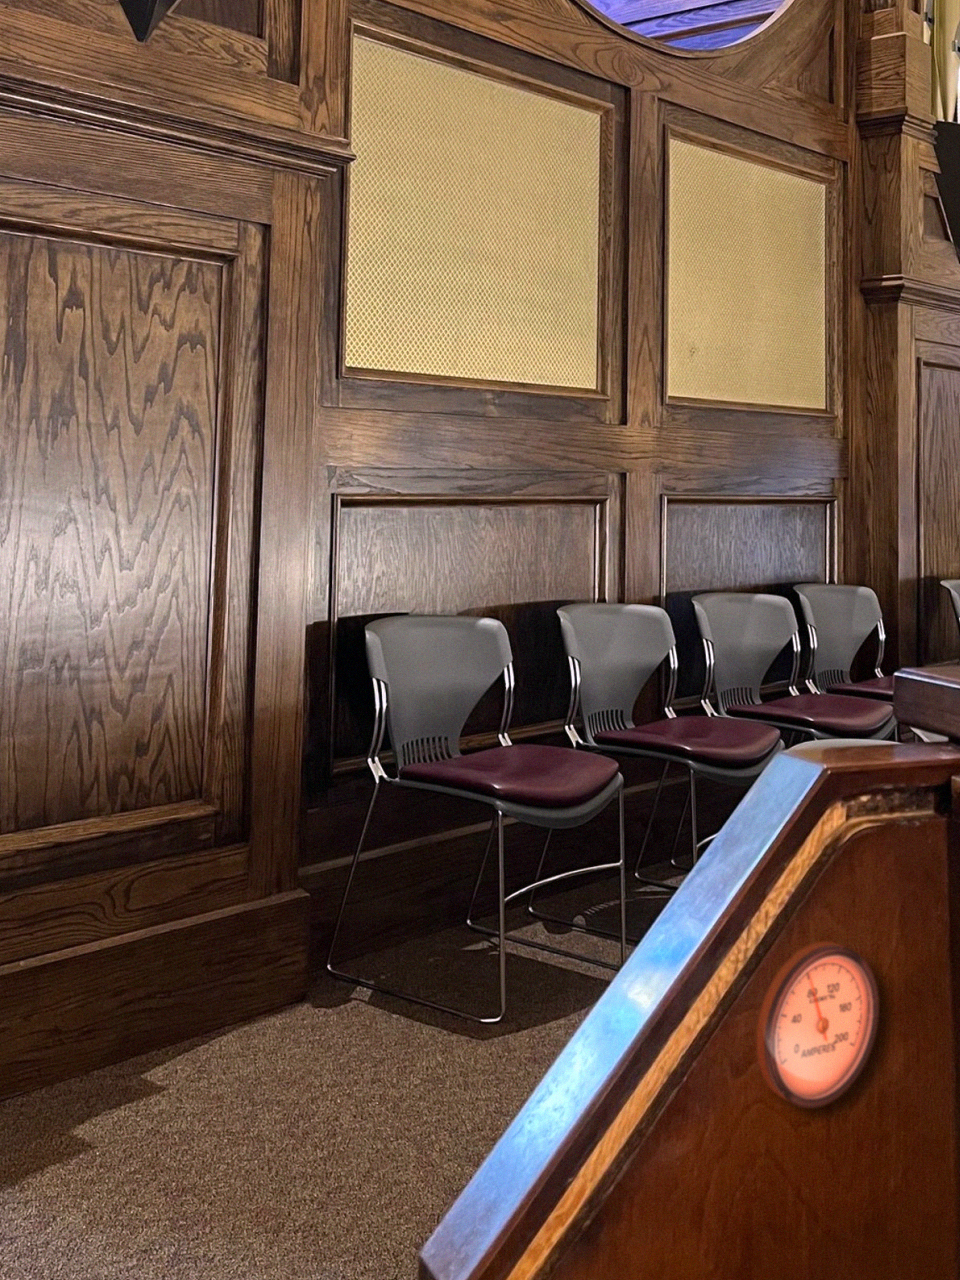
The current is 80 A
